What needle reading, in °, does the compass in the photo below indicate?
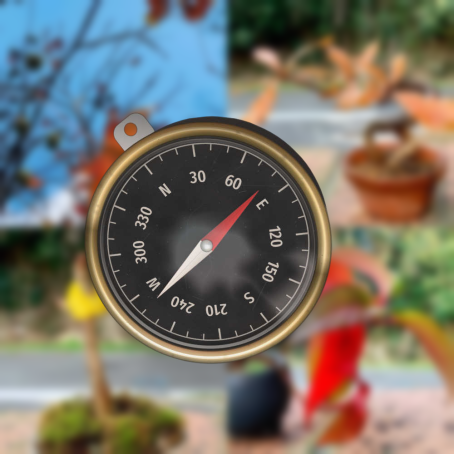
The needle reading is 80 °
